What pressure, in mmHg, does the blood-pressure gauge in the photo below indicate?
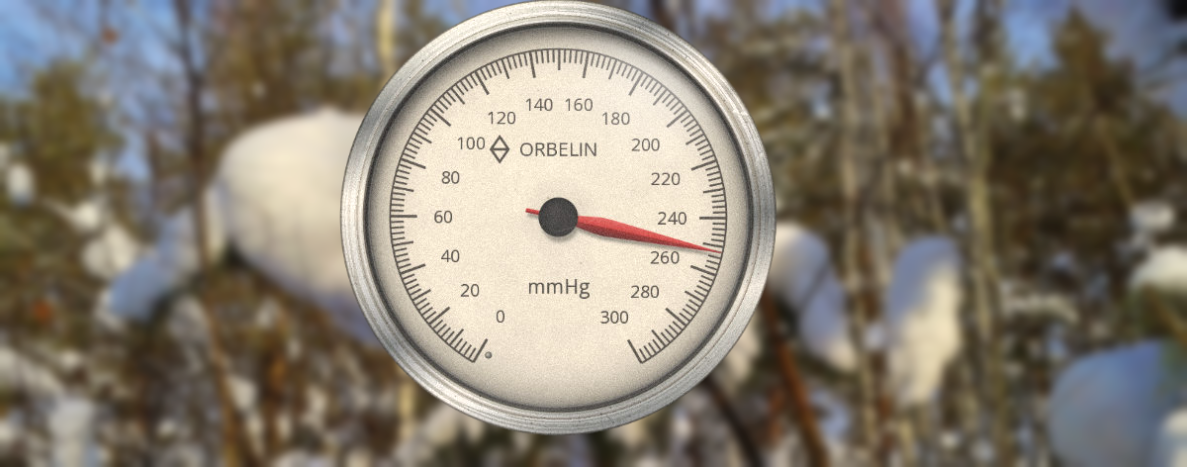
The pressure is 252 mmHg
